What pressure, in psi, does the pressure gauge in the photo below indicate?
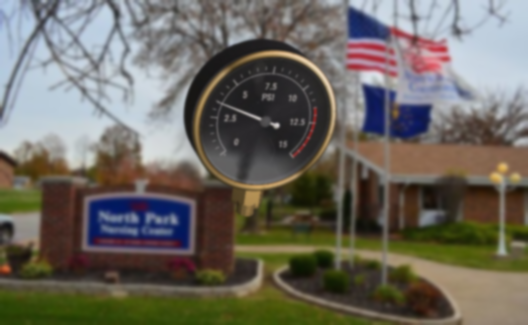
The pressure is 3.5 psi
